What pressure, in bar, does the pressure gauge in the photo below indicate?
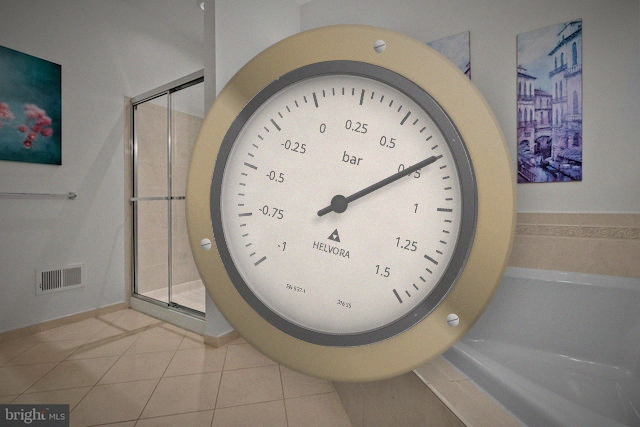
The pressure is 0.75 bar
